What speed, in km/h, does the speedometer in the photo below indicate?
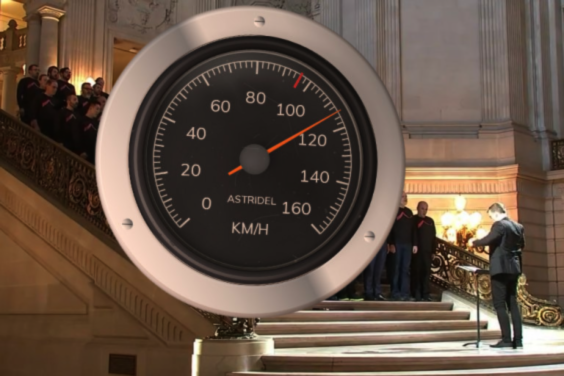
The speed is 114 km/h
